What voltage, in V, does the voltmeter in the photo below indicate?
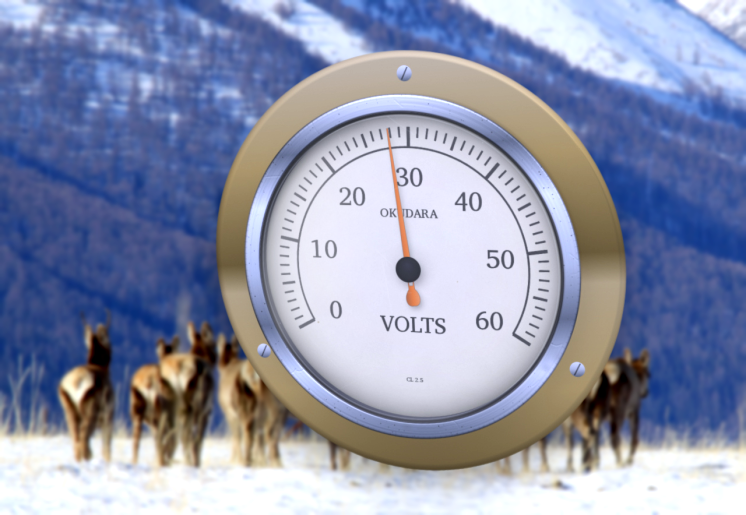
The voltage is 28 V
